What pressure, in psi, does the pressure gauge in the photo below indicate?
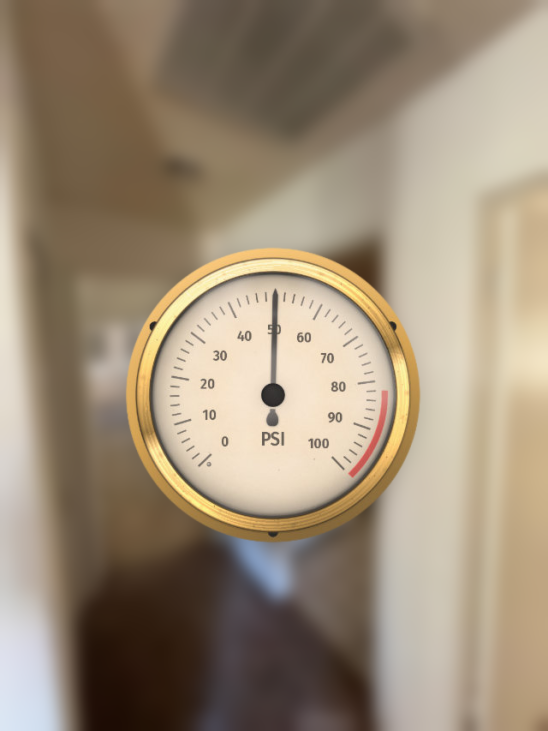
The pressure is 50 psi
